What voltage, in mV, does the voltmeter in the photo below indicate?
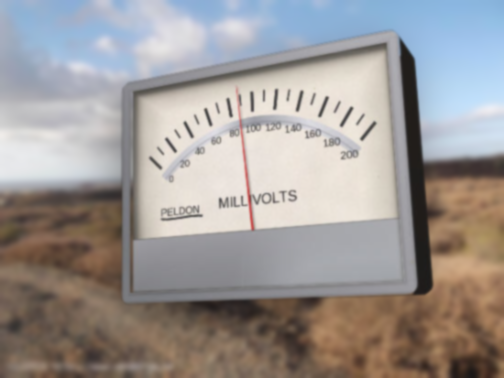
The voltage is 90 mV
